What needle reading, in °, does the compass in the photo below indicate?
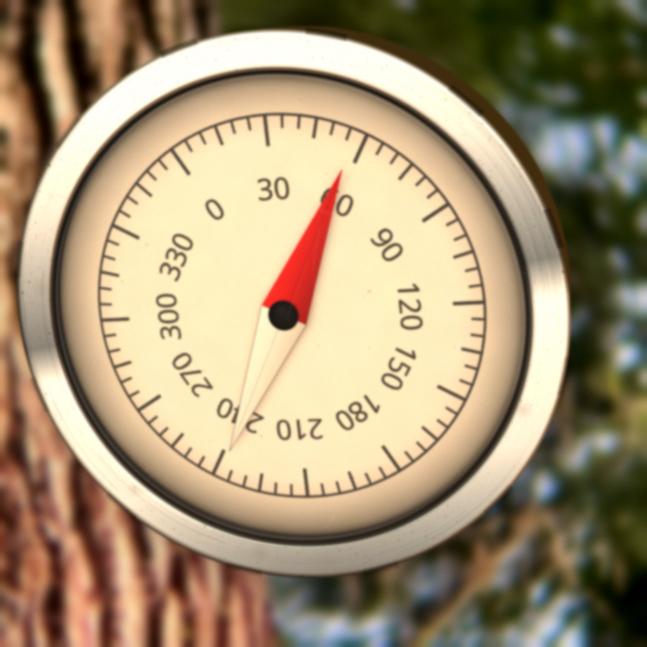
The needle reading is 57.5 °
